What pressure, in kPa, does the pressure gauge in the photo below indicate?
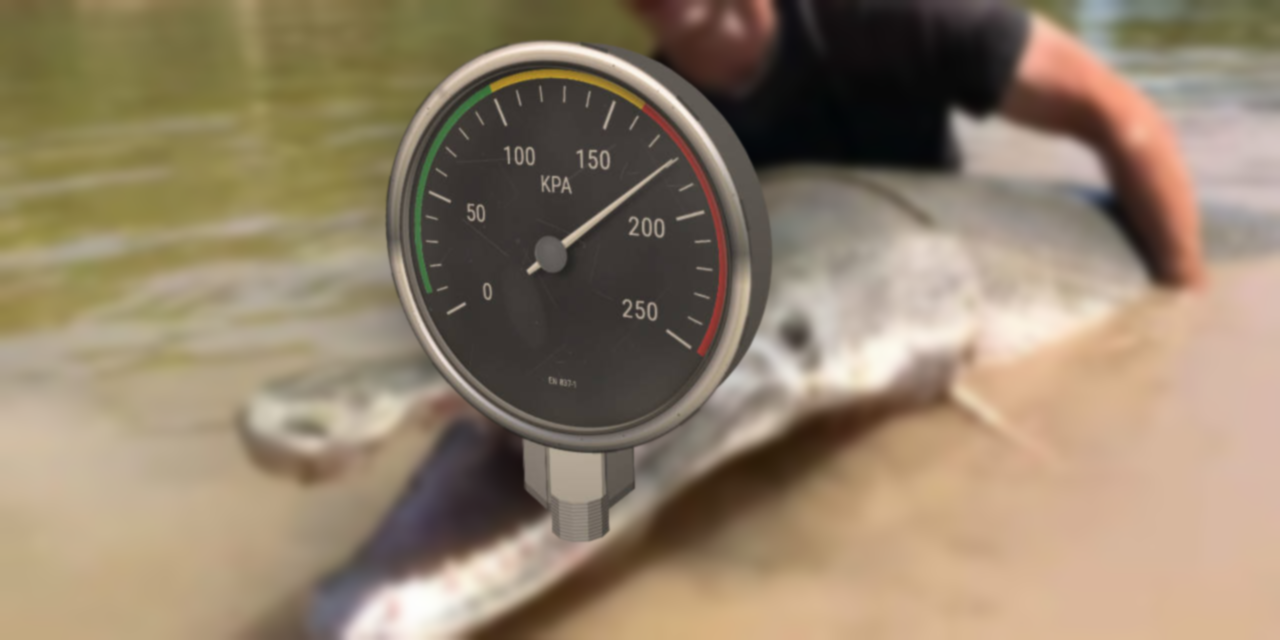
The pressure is 180 kPa
